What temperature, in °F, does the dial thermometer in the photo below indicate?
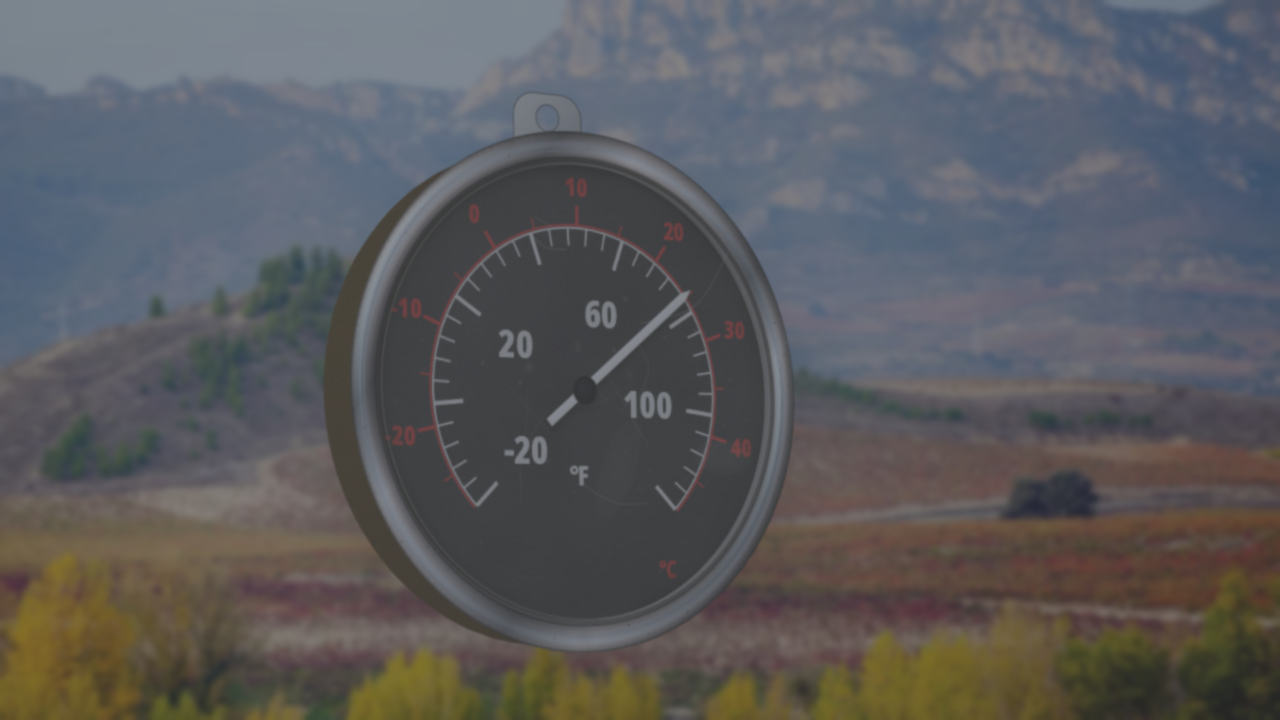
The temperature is 76 °F
